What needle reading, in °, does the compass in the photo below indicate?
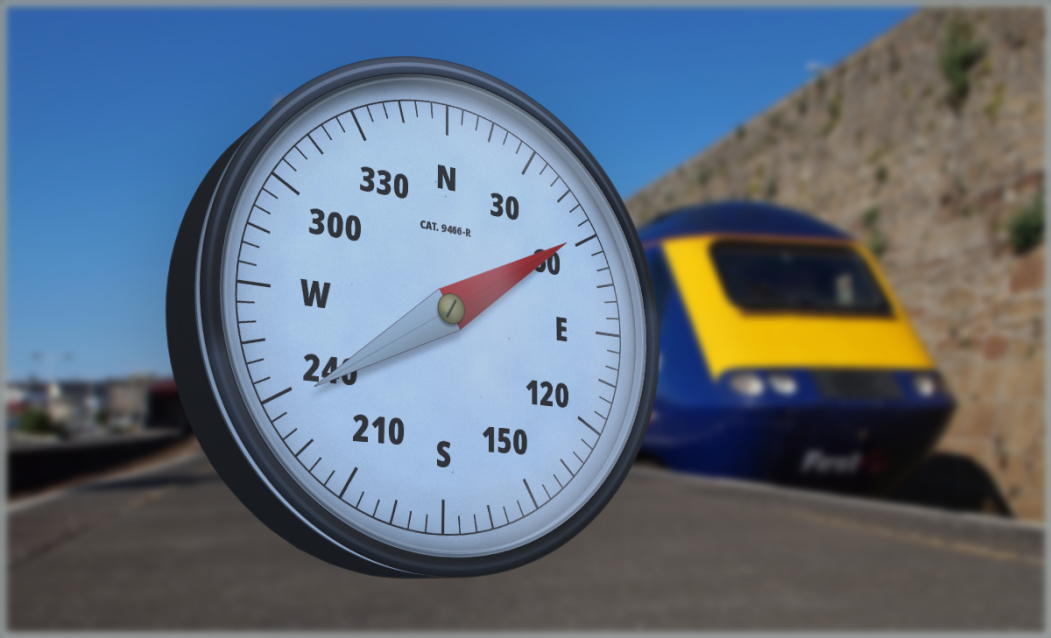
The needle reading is 57.5 °
